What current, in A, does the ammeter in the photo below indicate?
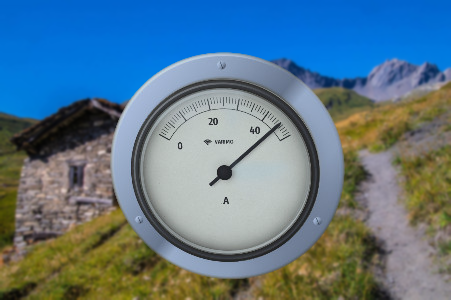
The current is 45 A
